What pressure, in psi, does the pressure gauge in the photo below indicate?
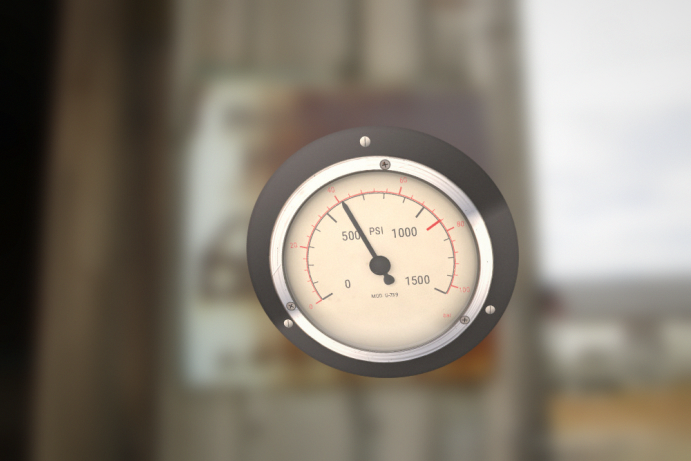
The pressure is 600 psi
